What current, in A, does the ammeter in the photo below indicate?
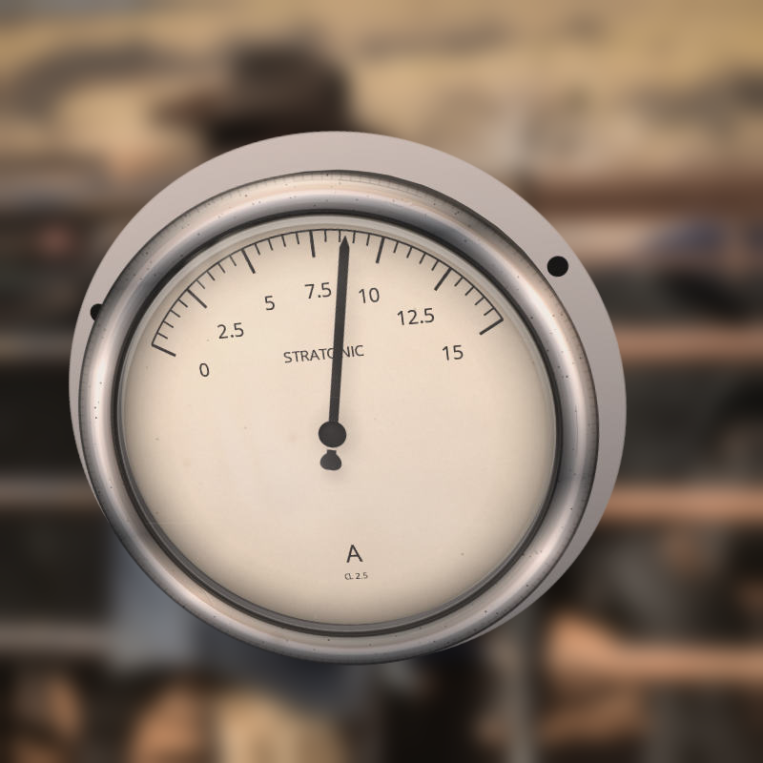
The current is 8.75 A
